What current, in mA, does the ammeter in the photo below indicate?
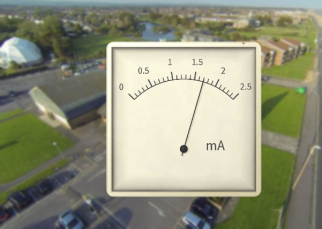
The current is 1.7 mA
